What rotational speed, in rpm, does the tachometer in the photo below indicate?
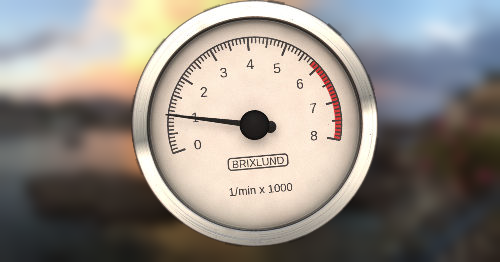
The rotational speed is 1000 rpm
